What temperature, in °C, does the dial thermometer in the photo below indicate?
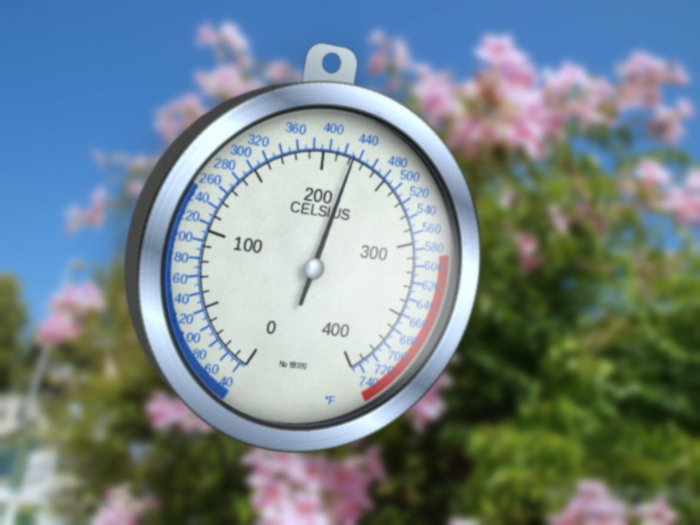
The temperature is 220 °C
